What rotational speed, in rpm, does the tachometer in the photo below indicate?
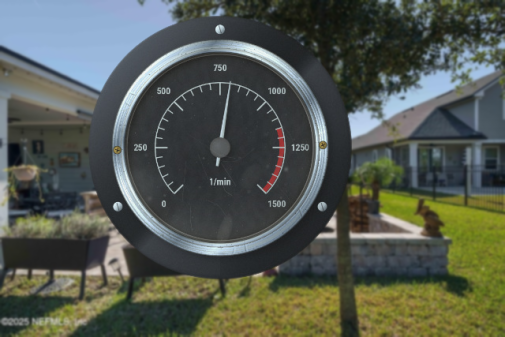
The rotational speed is 800 rpm
